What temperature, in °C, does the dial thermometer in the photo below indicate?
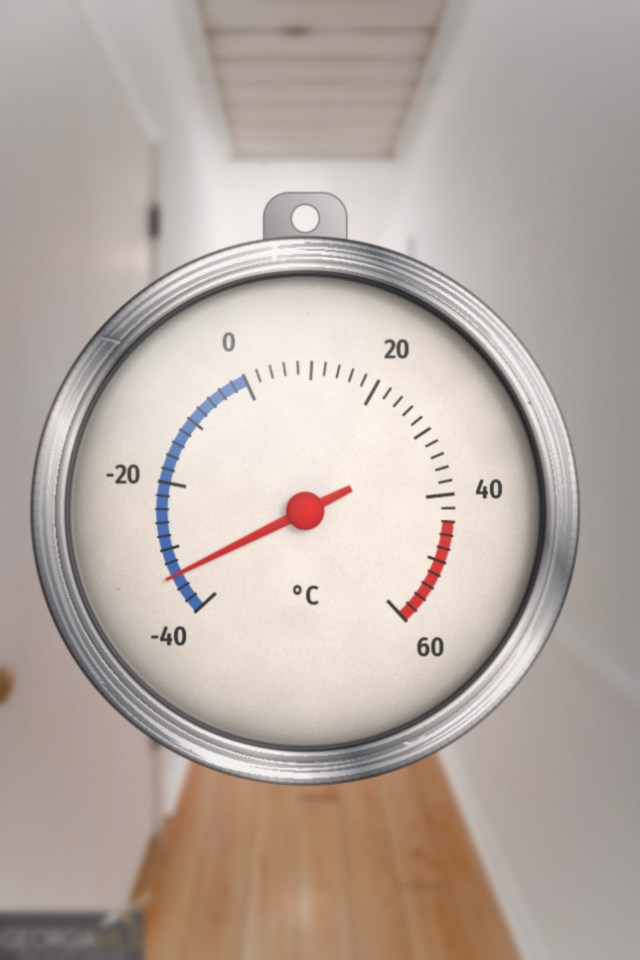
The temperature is -34 °C
